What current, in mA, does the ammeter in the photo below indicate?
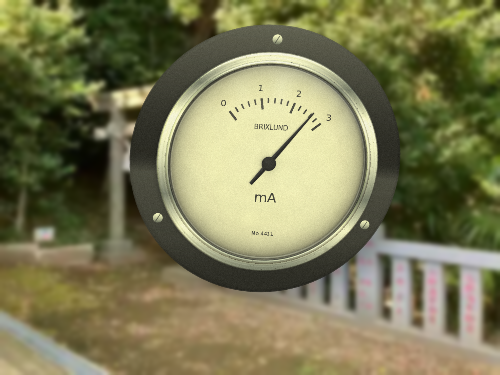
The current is 2.6 mA
